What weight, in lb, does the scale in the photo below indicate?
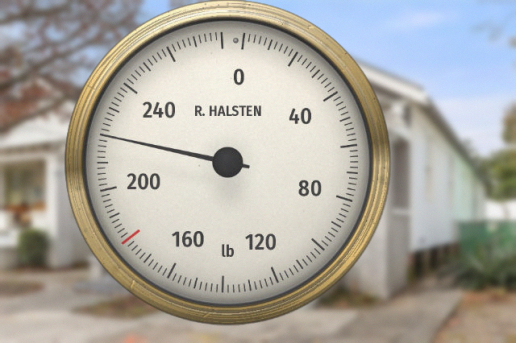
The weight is 220 lb
